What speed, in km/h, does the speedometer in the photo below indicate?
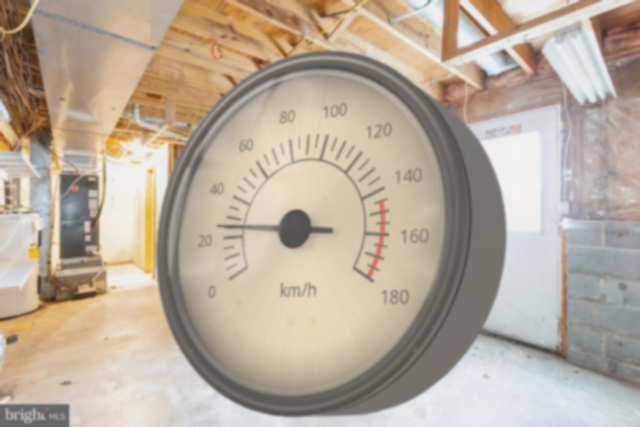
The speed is 25 km/h
